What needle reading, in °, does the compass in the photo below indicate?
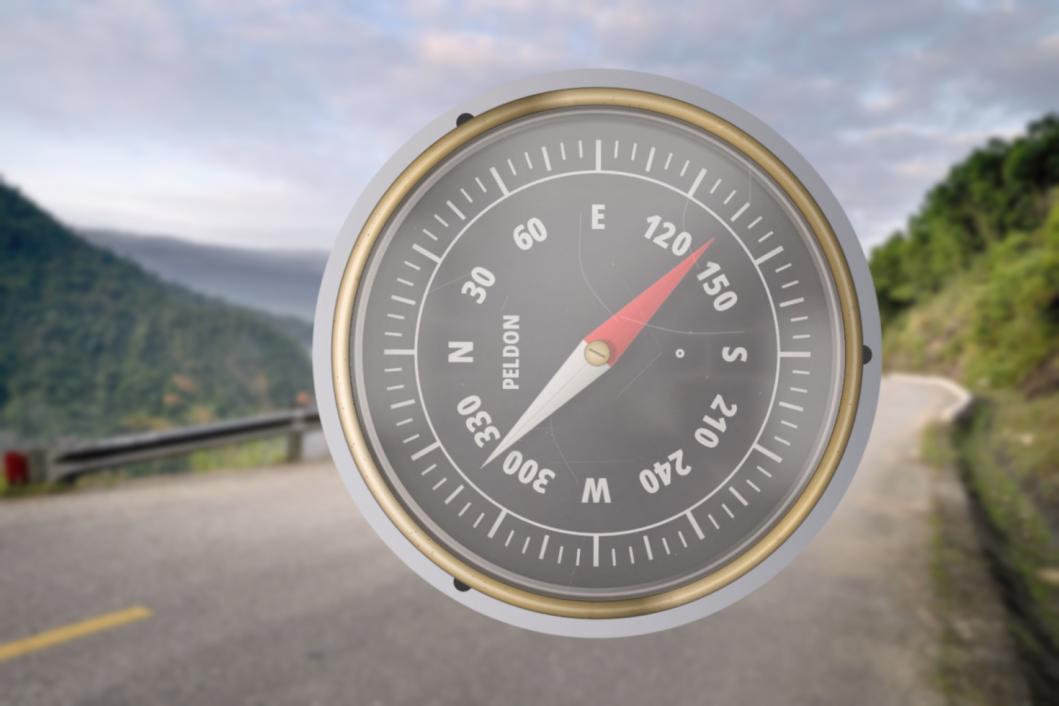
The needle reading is 135 °
